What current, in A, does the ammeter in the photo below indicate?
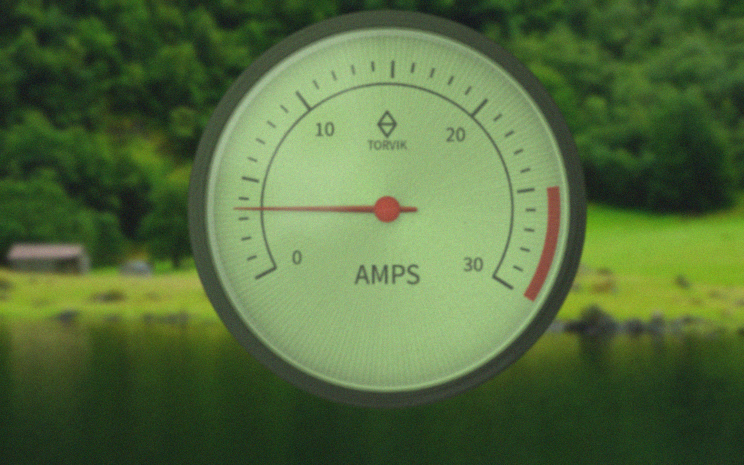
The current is 3.5 A
